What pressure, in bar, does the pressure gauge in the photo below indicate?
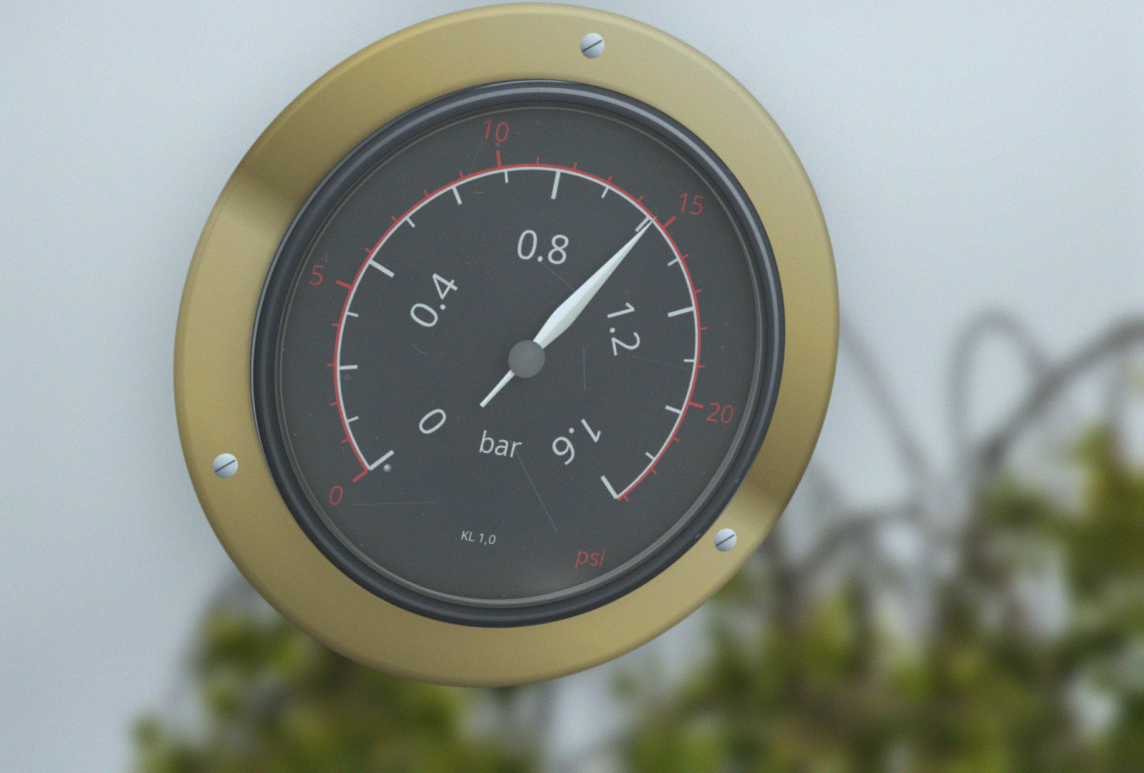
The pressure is 1 bar
